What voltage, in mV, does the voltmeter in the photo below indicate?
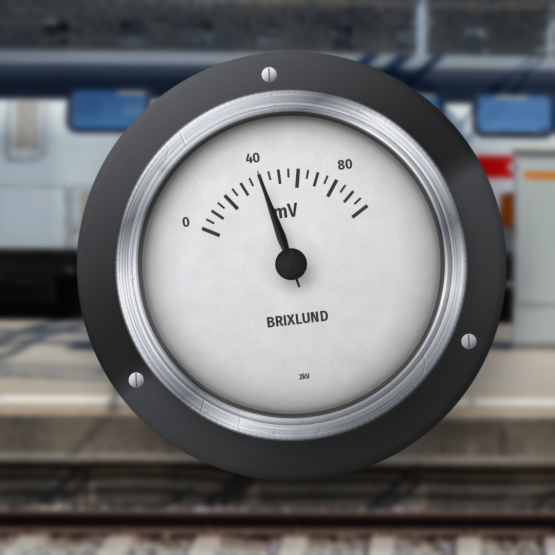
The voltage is 40 mV
